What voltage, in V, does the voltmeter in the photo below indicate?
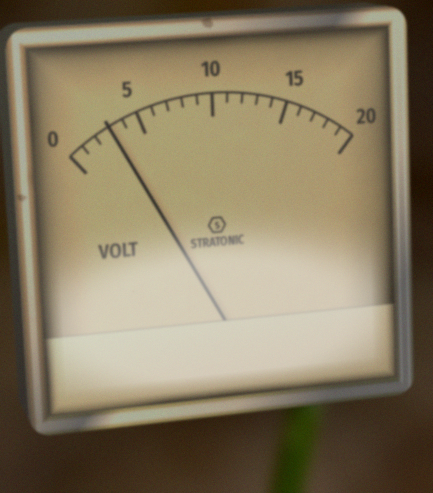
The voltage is 3 V
